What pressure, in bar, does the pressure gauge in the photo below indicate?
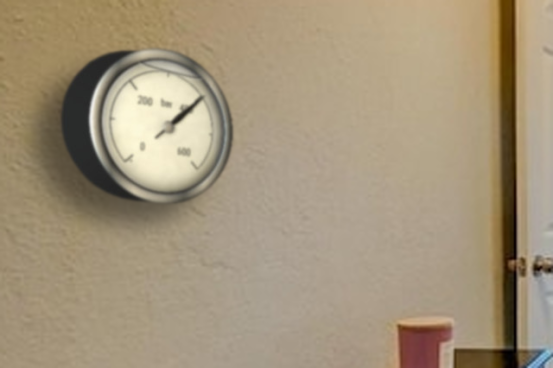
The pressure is 400 bar
